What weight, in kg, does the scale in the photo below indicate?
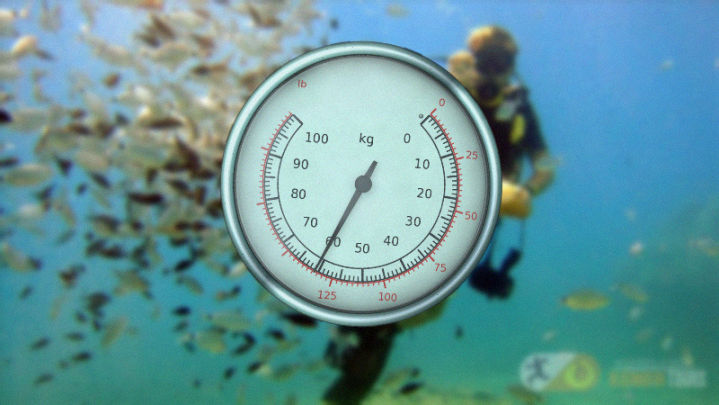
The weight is 61 kg
